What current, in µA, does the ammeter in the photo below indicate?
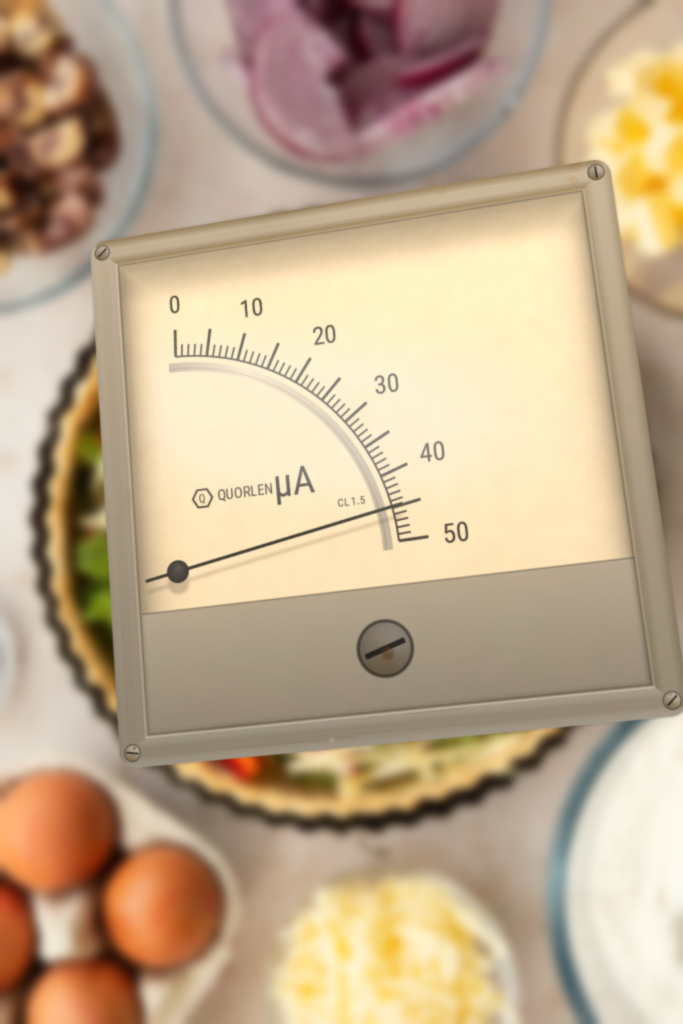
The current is 45 µA
